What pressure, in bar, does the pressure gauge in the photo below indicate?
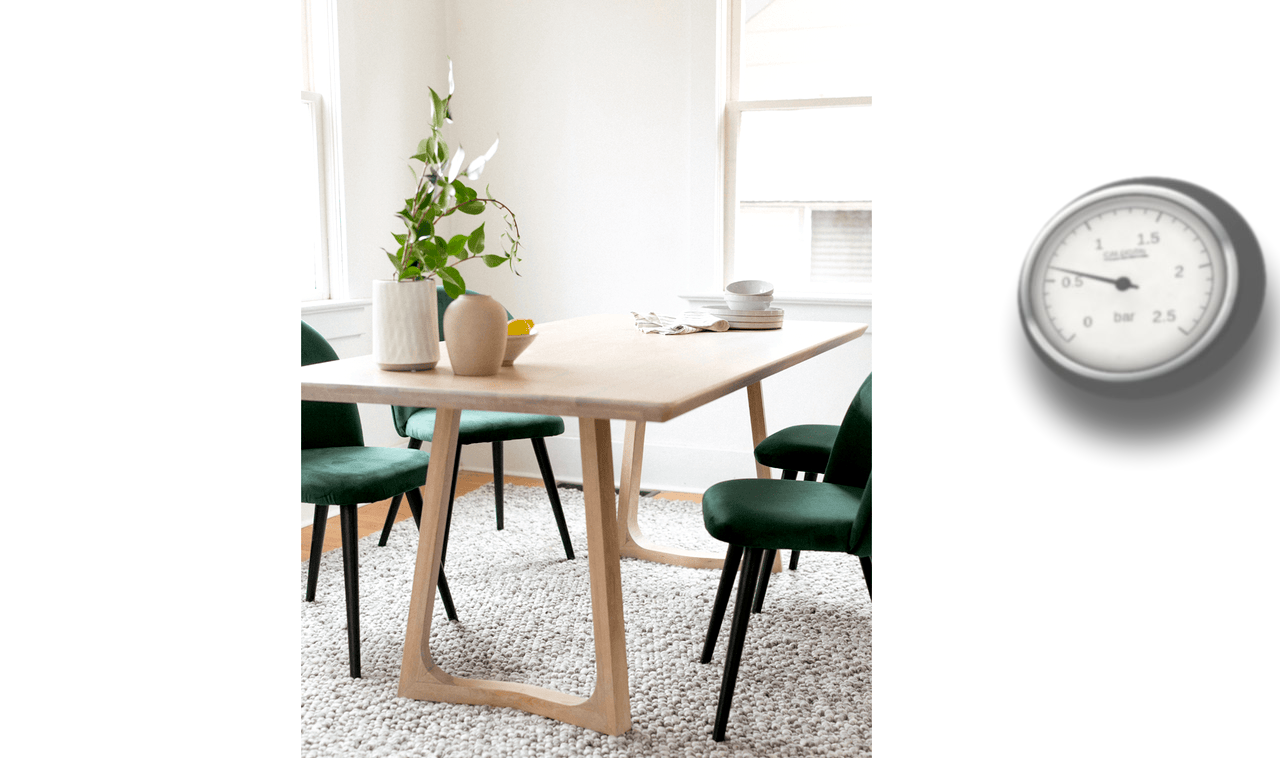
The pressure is 0.6 bar
